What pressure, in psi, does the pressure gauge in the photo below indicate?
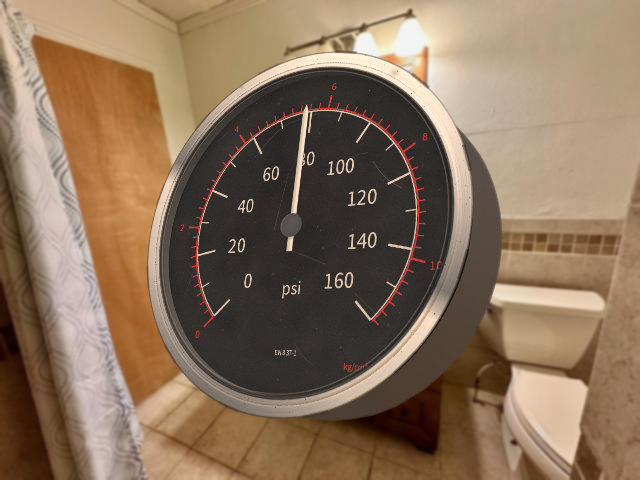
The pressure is 80 psi
